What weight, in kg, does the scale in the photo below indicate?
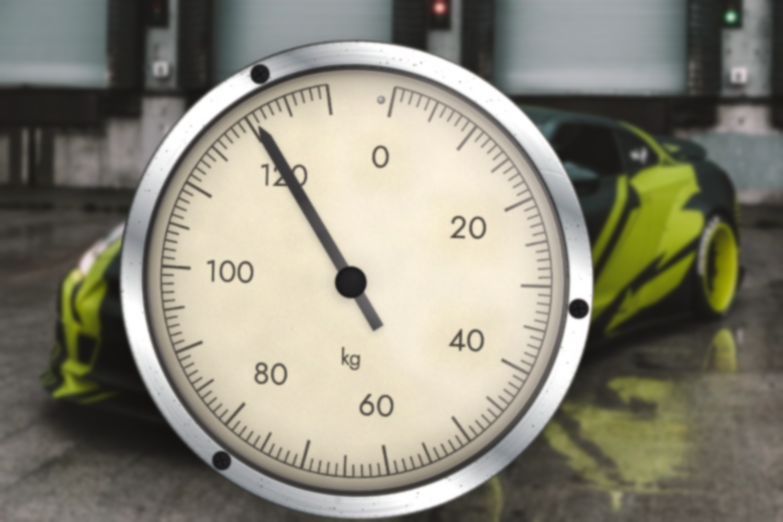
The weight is 121 kg
